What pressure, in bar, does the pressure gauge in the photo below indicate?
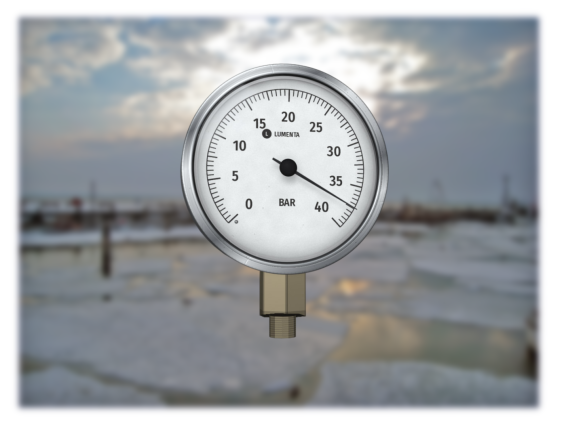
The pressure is 37.5 bar
